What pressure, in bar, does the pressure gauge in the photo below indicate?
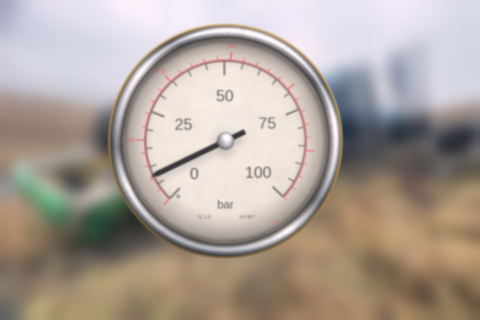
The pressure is 7.5 bar
